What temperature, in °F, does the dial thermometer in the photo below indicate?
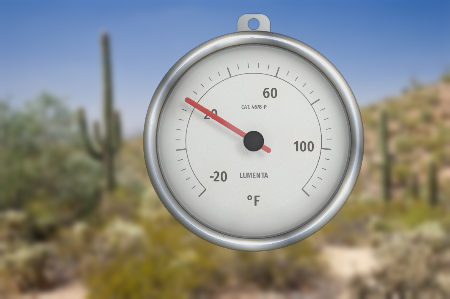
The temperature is 20 °F
